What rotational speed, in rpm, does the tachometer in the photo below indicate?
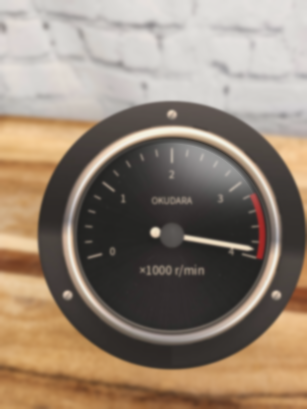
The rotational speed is 3900 rpm
